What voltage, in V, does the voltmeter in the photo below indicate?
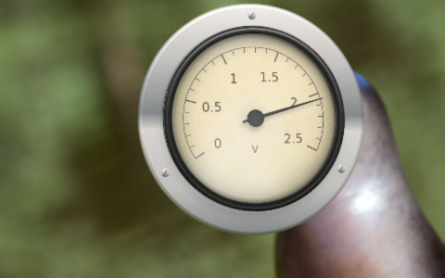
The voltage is 2.05 V
